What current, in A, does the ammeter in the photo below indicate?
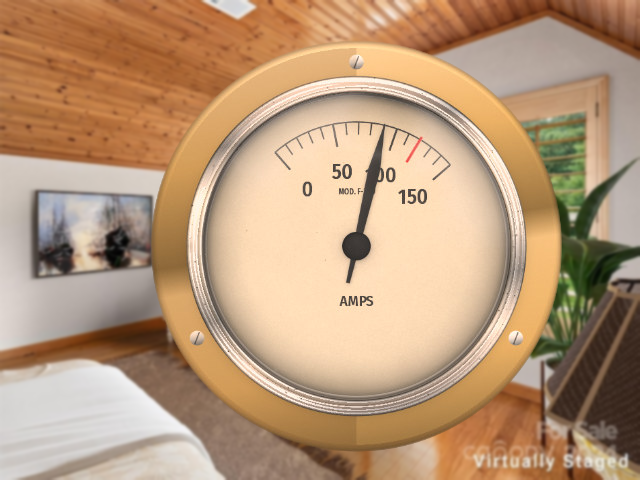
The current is 90 A
